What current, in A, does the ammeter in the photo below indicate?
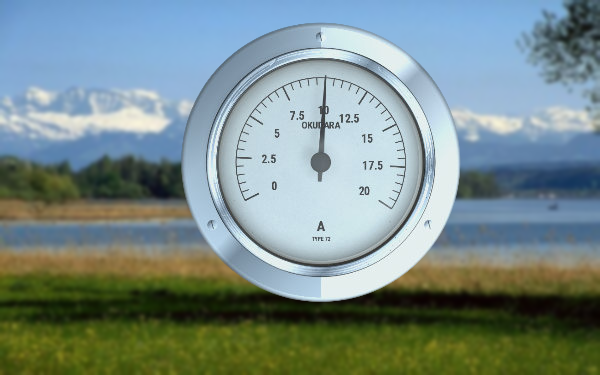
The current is 10 A
